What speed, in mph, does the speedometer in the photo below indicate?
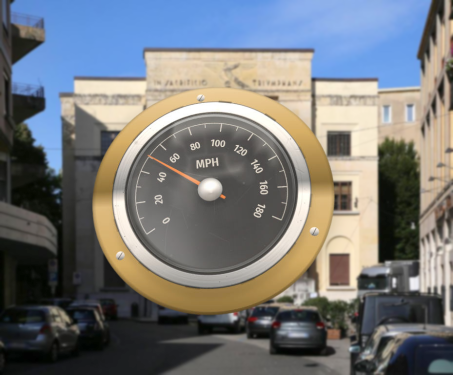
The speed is 50 mph
